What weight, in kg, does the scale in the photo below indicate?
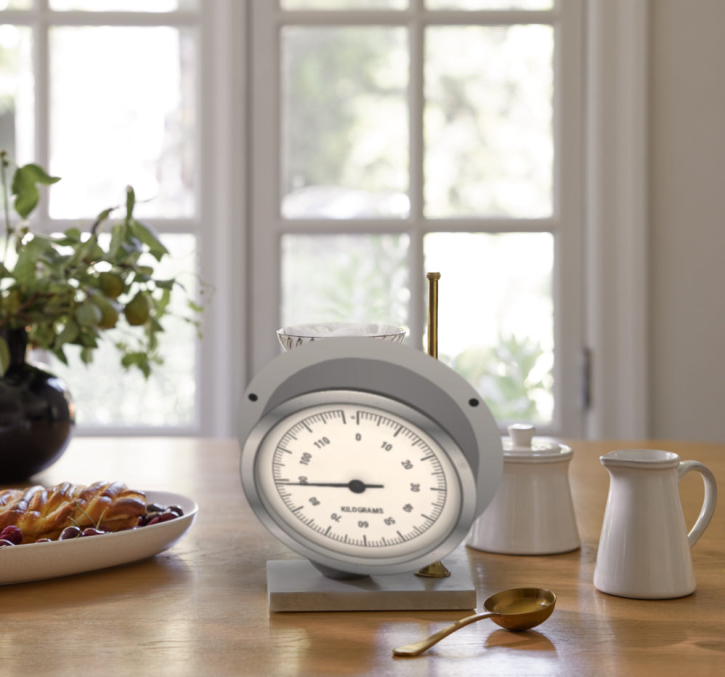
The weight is 90 kg
